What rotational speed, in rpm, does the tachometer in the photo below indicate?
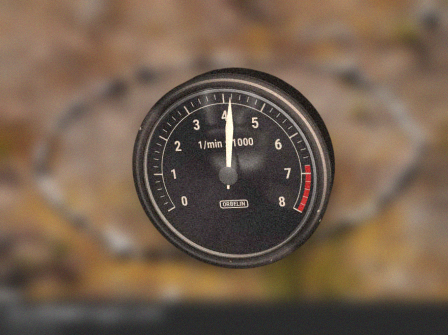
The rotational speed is 4200 rpm
